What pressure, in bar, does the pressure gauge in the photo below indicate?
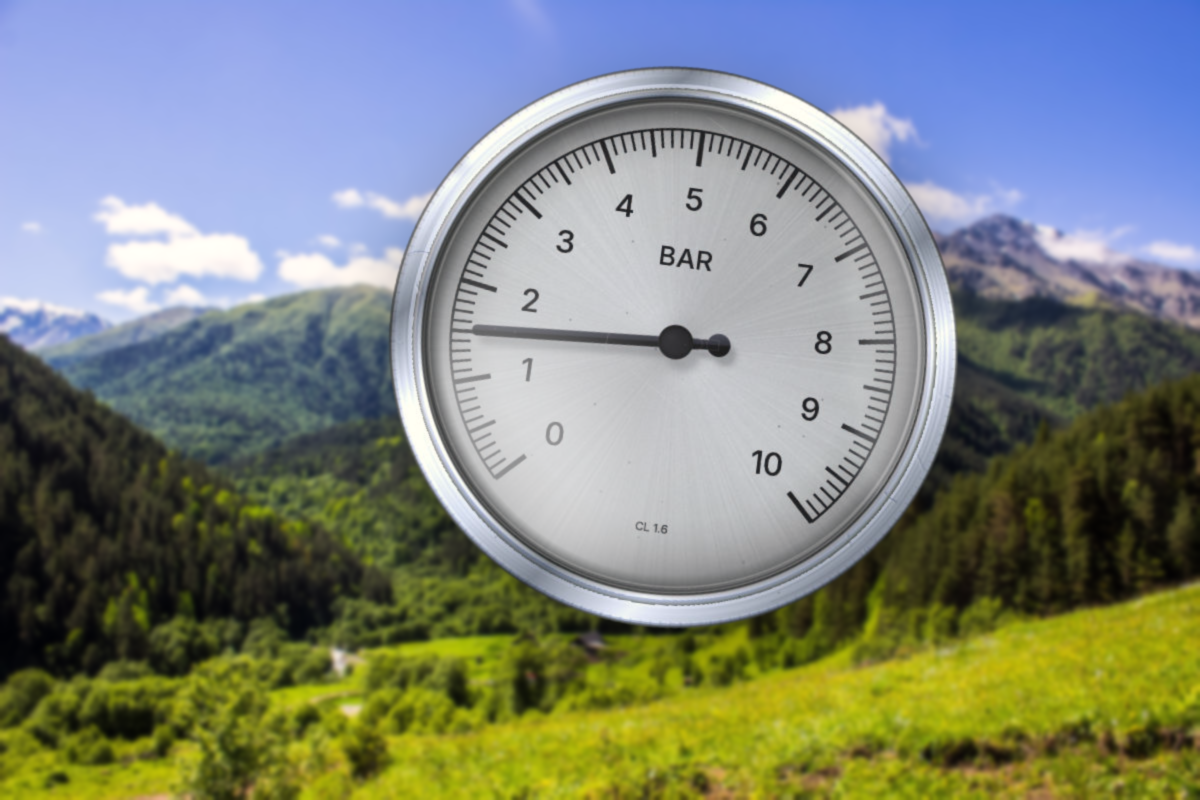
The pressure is 1.5 bar
